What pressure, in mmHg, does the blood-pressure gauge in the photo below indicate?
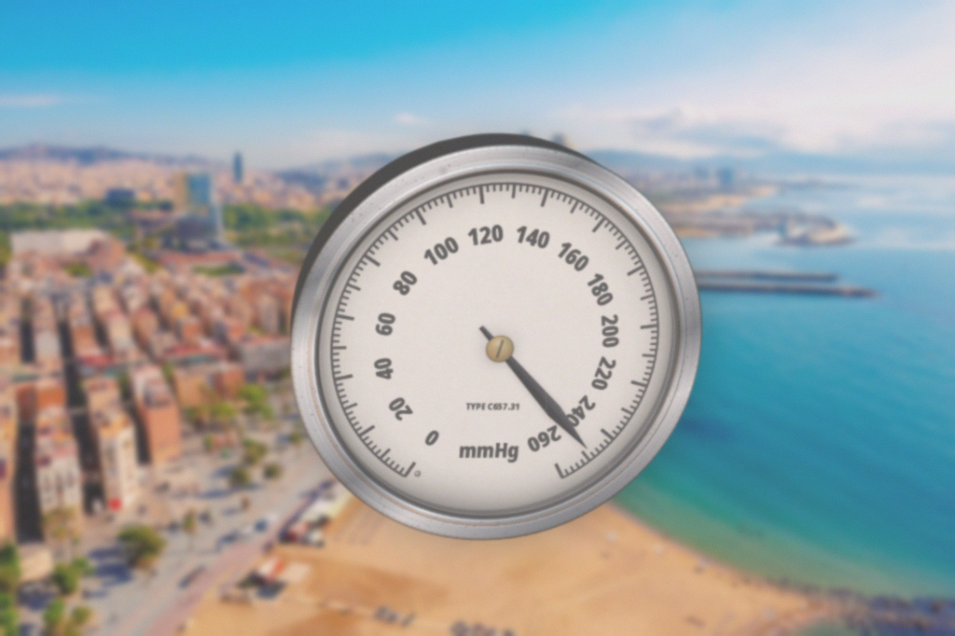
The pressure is 248 mmHg
